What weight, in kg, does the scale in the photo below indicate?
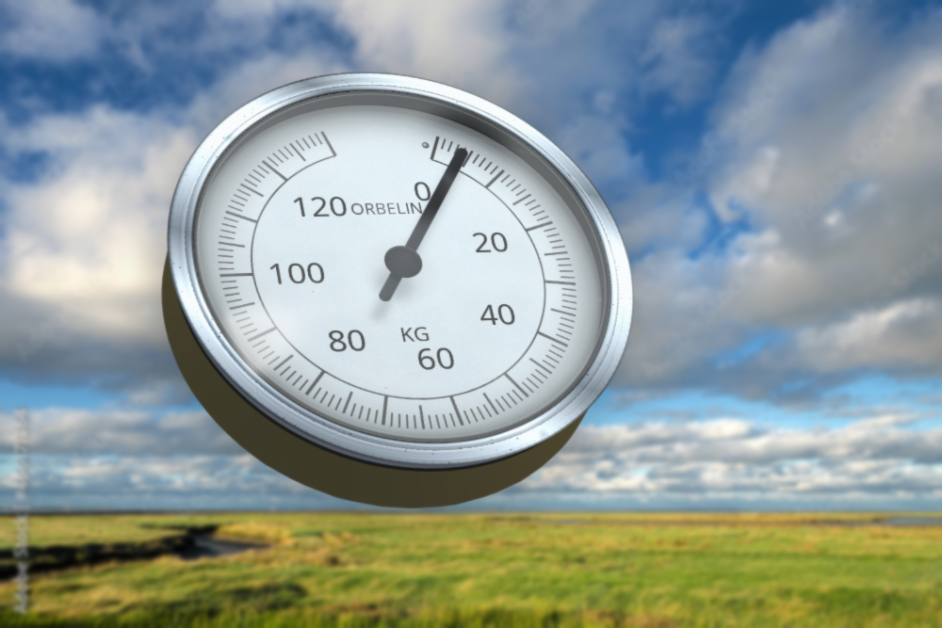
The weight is 4 kg
